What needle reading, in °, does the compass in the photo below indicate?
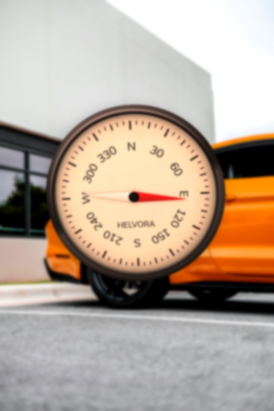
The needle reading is 95 °
